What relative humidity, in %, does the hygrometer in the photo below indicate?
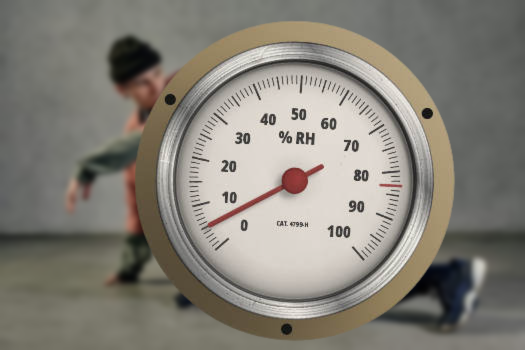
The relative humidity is 5 %
